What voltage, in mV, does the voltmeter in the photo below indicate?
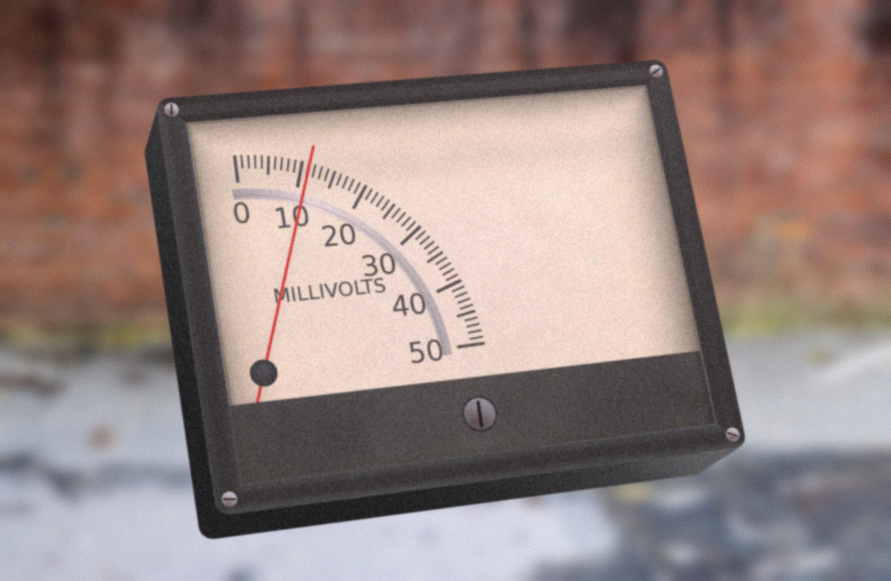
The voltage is 11 mV
